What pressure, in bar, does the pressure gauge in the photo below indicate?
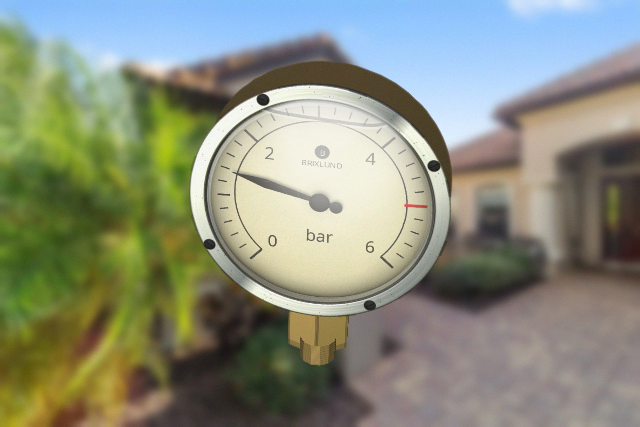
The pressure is 1.4 bar
